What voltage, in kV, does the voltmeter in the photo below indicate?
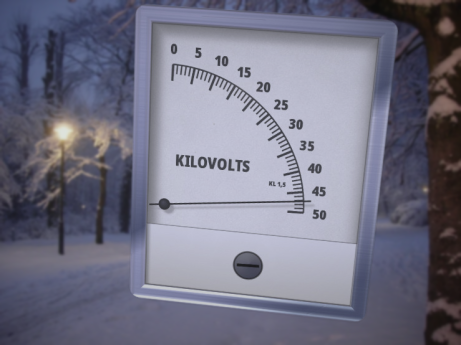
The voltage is 47 kV
